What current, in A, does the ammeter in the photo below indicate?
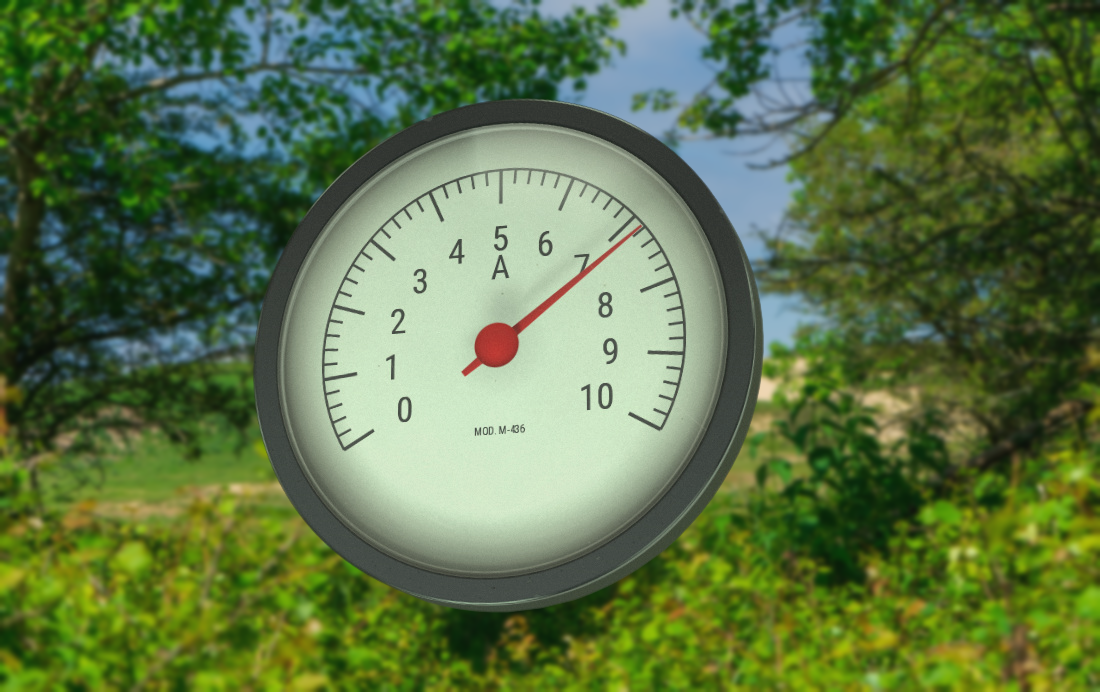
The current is 7.2 A
